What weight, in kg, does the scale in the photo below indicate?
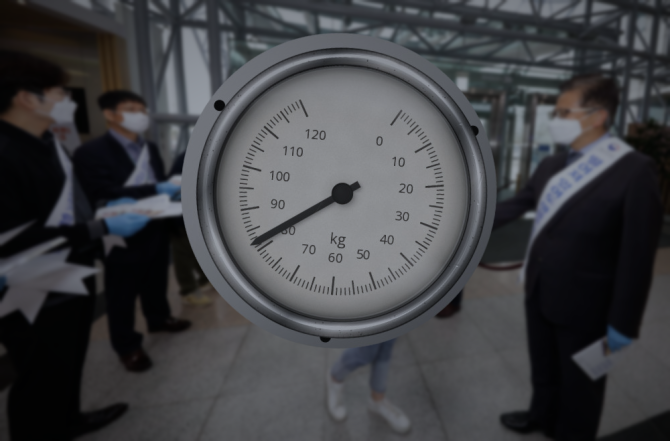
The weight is 82 kg
